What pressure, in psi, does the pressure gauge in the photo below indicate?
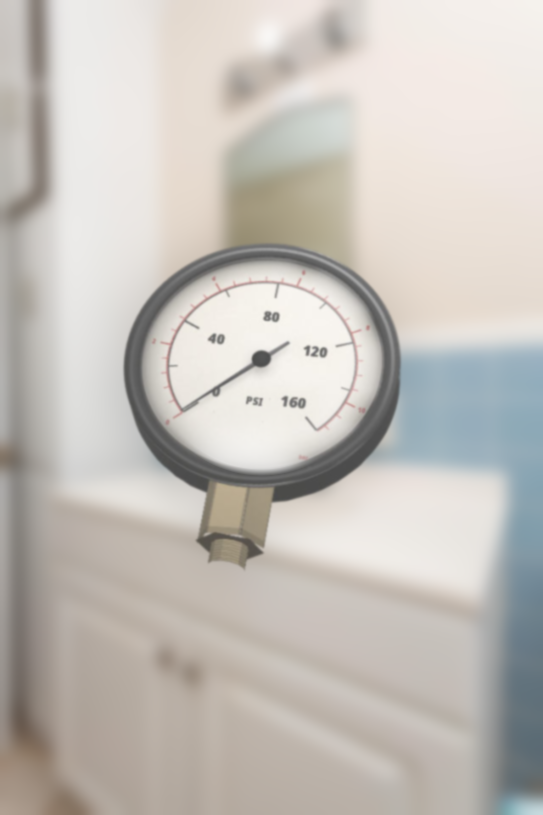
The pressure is 0 psi
